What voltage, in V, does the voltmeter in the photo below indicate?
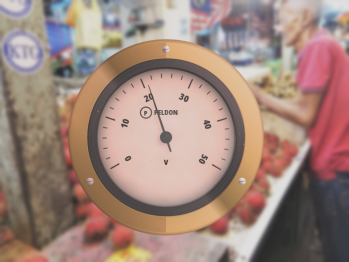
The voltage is 21 V
